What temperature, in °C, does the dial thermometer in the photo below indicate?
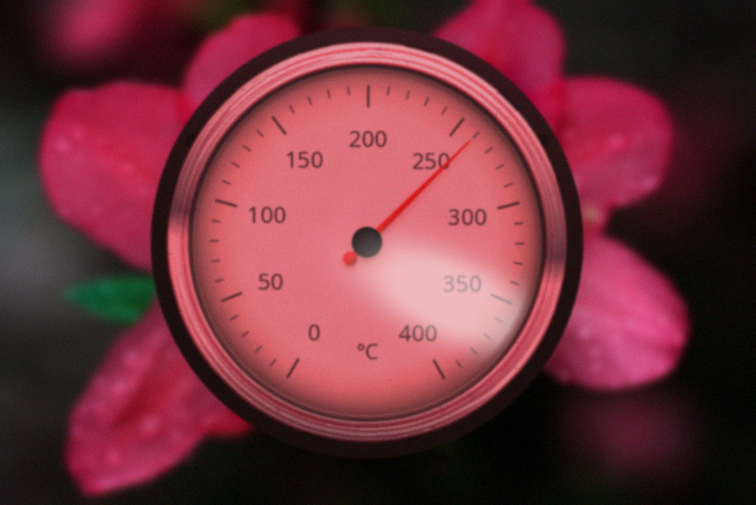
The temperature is 260 °C
